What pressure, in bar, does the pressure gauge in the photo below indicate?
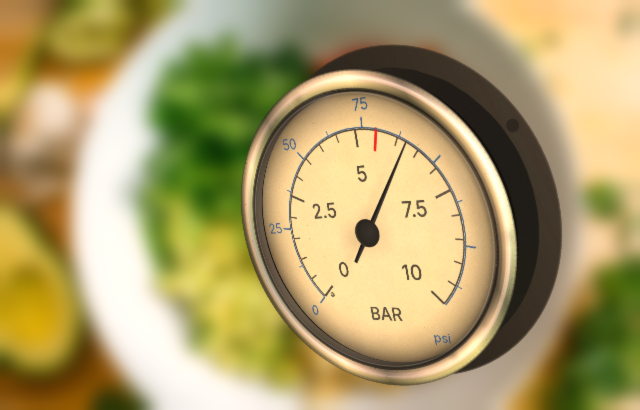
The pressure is 6.25 bar
